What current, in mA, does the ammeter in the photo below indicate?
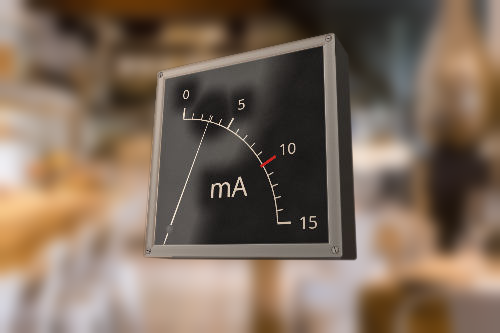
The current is 3 mA
